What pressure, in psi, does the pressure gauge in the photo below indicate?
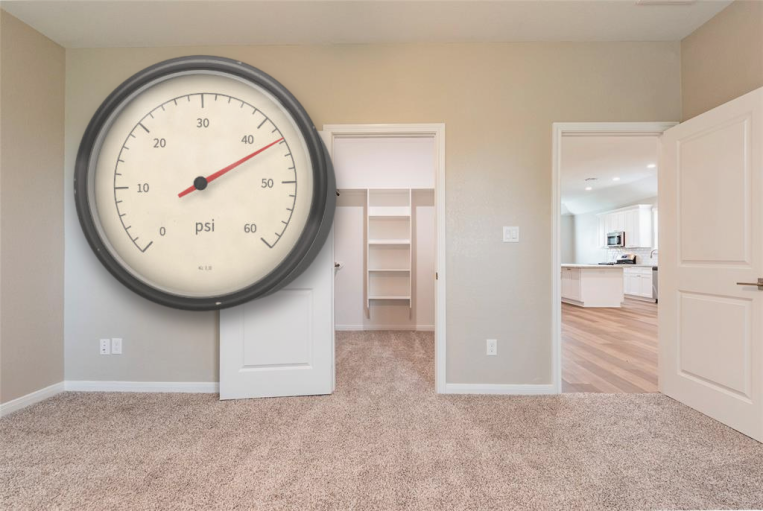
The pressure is 44 psi
